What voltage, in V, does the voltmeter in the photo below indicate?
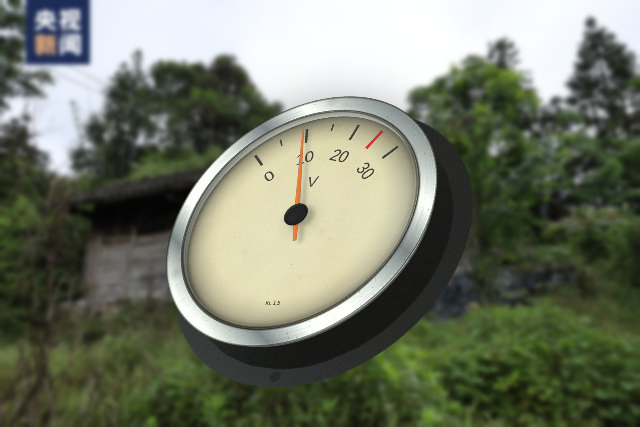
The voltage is 10 V
